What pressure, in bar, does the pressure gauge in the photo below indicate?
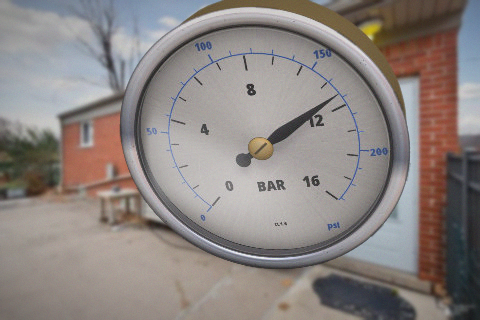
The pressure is 11.5 bar
